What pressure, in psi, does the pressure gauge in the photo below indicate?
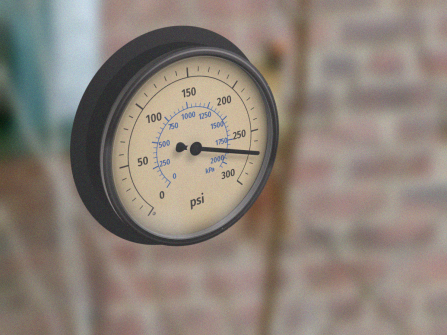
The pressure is 270 psi
